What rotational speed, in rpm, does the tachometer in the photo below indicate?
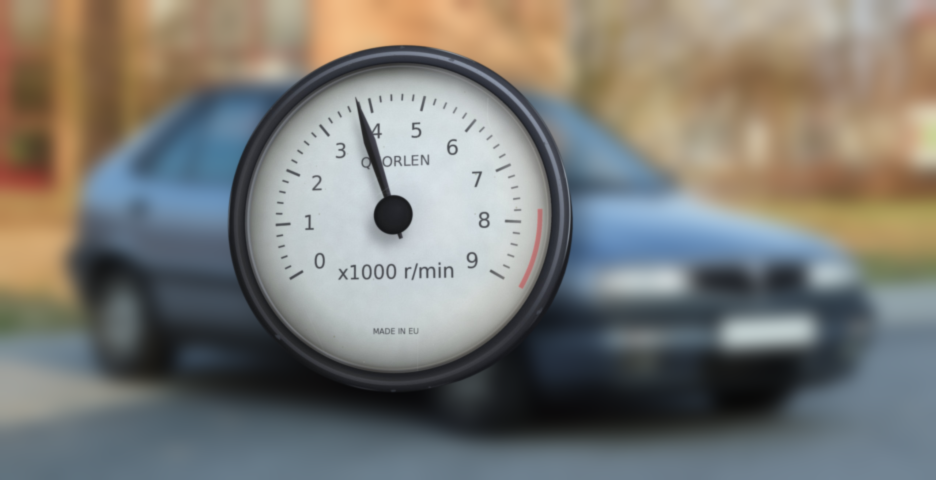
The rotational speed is 3800 rpm
